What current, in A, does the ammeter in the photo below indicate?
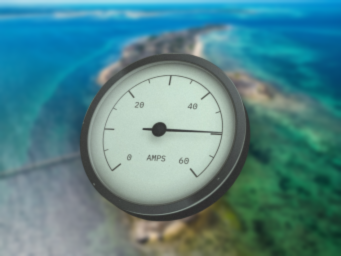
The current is 50 A
